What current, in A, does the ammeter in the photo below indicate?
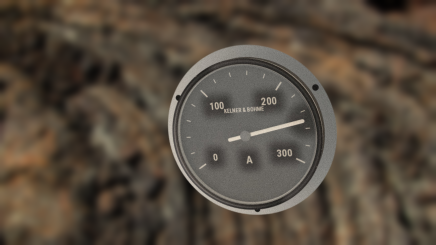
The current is 250 A
